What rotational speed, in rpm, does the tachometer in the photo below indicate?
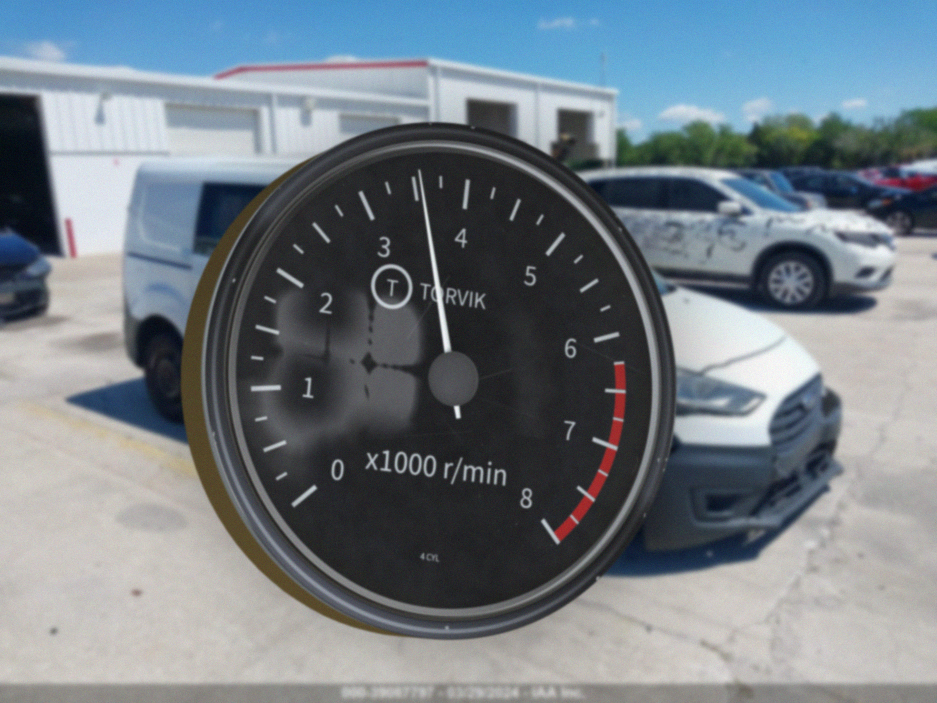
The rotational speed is 3500 rpm
